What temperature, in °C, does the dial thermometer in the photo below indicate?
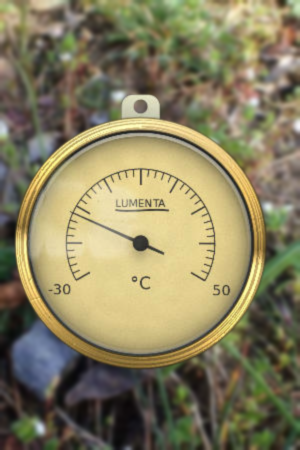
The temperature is -12 °C
